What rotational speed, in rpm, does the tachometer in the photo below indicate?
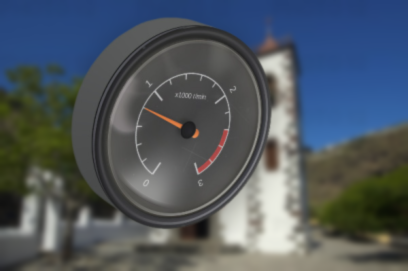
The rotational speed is 800 rpm
